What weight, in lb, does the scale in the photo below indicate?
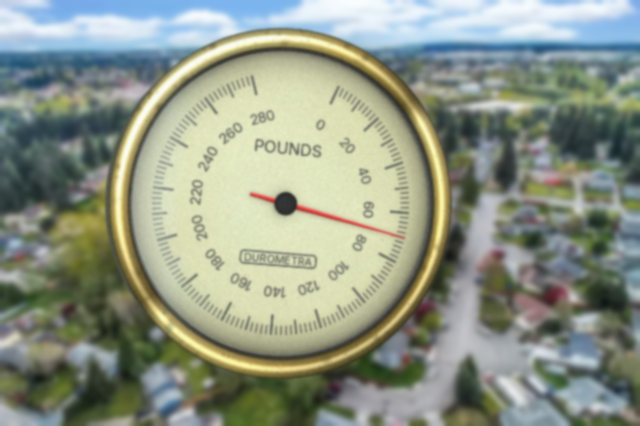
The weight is 70 lb
